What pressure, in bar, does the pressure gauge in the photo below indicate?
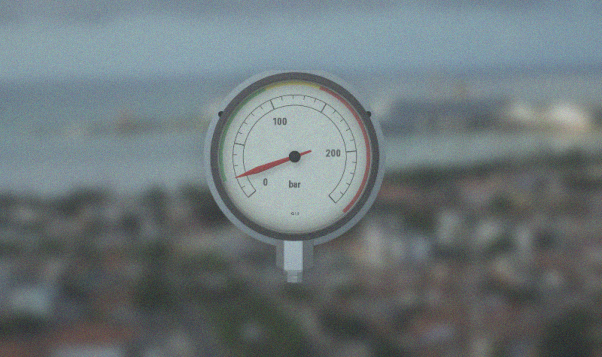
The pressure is 20 bar
